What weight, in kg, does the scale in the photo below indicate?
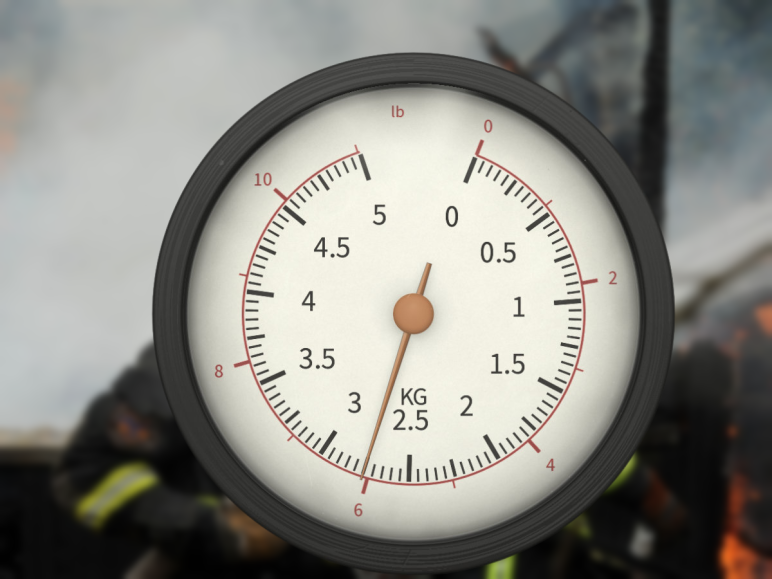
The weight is 2.75 kg
